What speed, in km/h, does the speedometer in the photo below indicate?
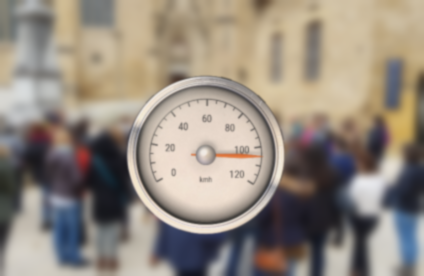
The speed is 105 km/h
